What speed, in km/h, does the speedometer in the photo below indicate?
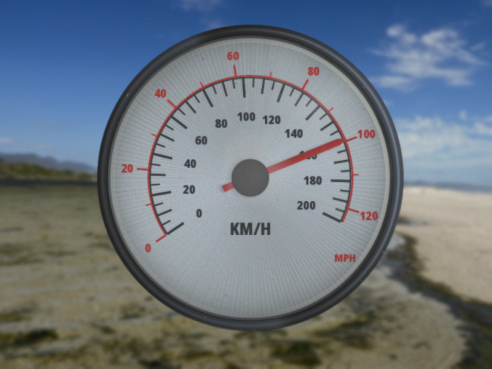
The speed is 160 km/h
